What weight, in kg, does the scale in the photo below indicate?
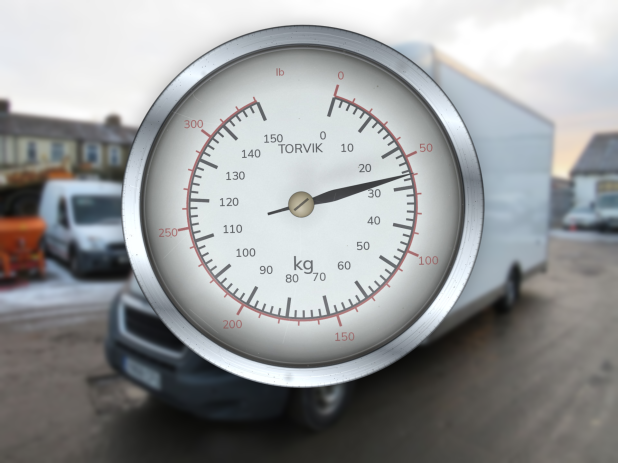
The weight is 27 kg
